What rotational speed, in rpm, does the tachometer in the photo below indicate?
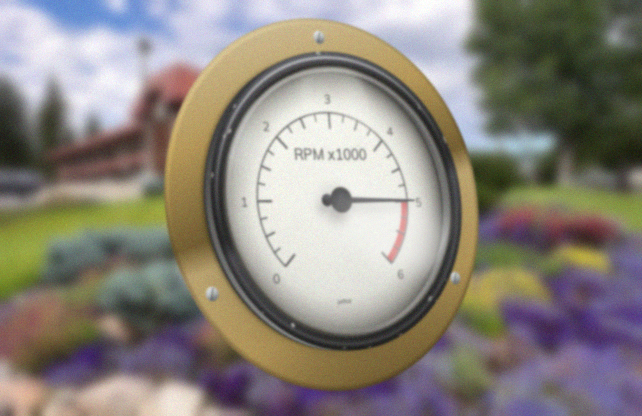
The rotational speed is 5000 rpm
